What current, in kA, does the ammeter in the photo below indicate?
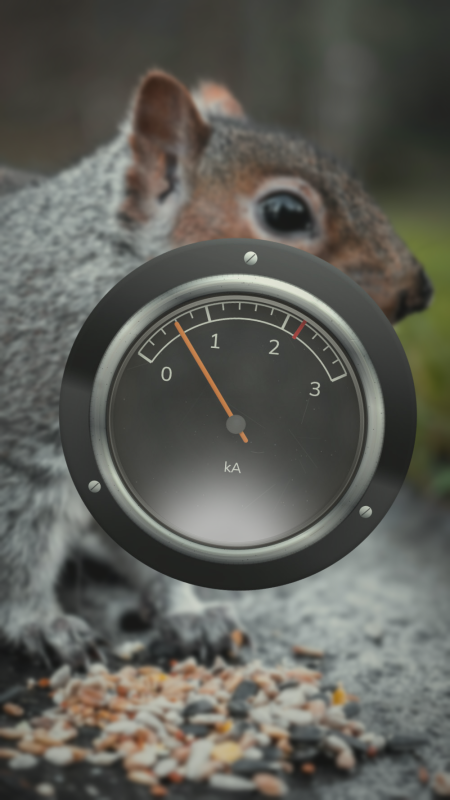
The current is 0.6 kA
